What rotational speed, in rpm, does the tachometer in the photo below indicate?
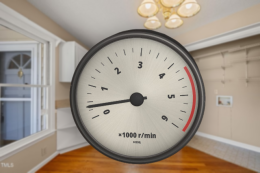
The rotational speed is 375 rpm
